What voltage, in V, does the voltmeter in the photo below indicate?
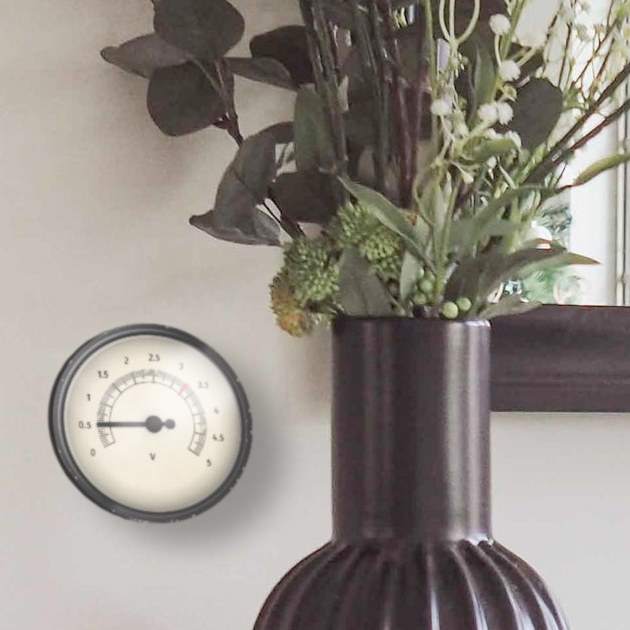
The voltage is 0.5 V
